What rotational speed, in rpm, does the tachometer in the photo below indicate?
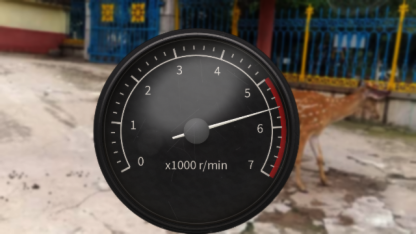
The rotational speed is 5600 rpm
